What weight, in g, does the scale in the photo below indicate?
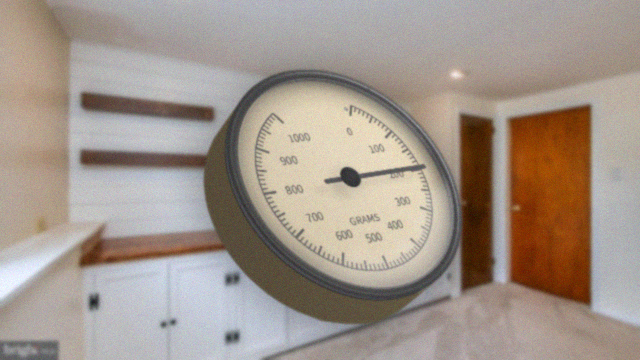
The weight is 200 g
